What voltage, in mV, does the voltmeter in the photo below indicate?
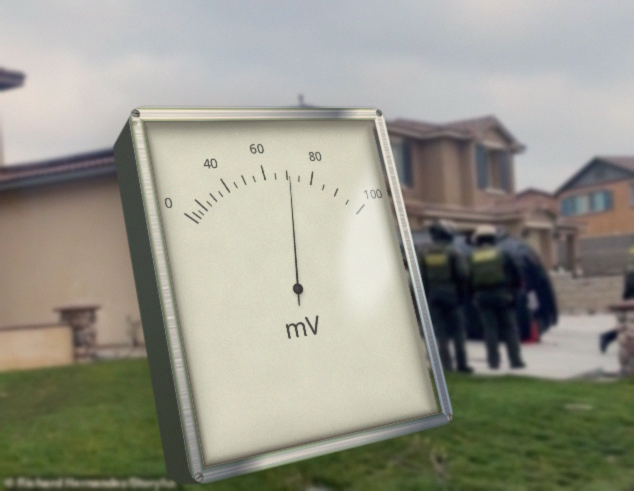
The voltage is 70 mV
